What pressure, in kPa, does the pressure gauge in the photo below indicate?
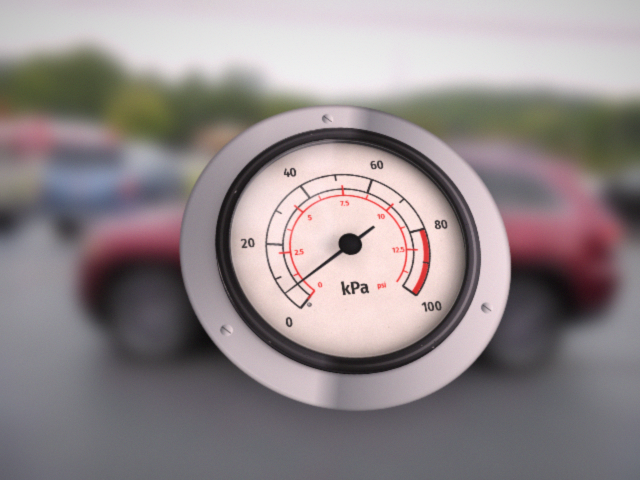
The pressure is 5 kPa
